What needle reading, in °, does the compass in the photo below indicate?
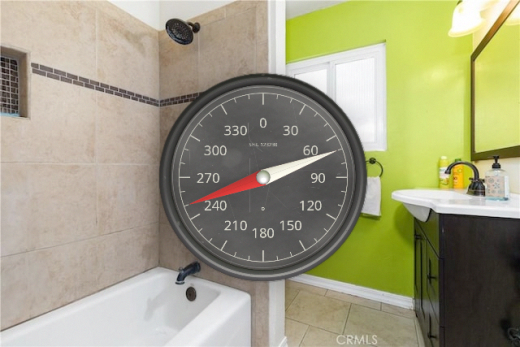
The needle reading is 250 °
